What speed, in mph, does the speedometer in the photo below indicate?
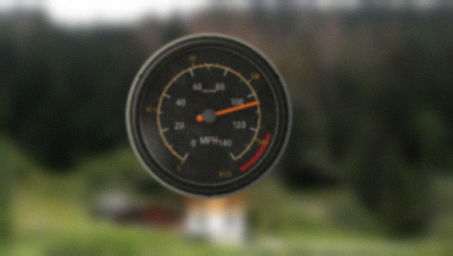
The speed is 105 mph
